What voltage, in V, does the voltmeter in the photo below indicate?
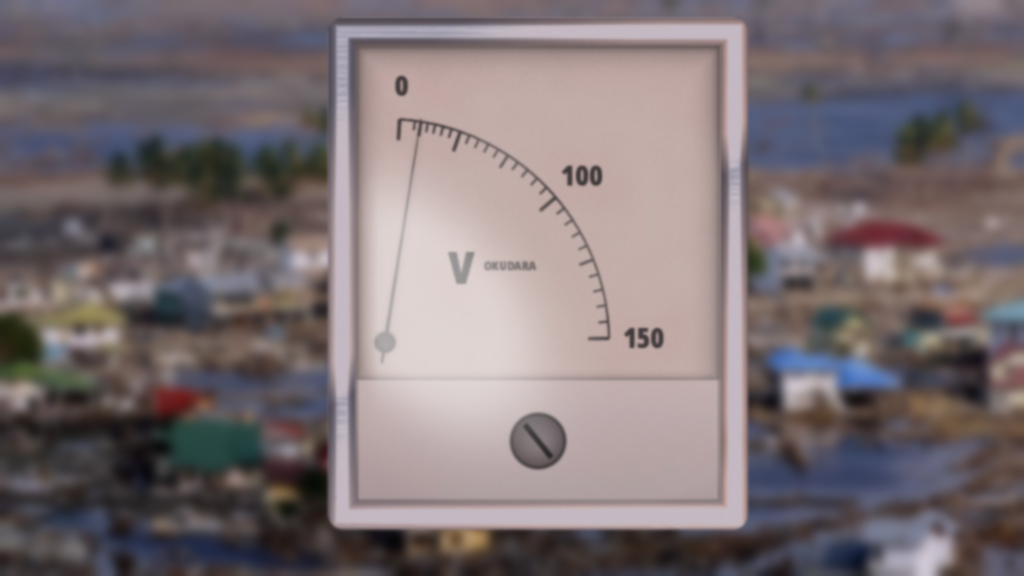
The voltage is 25 V
